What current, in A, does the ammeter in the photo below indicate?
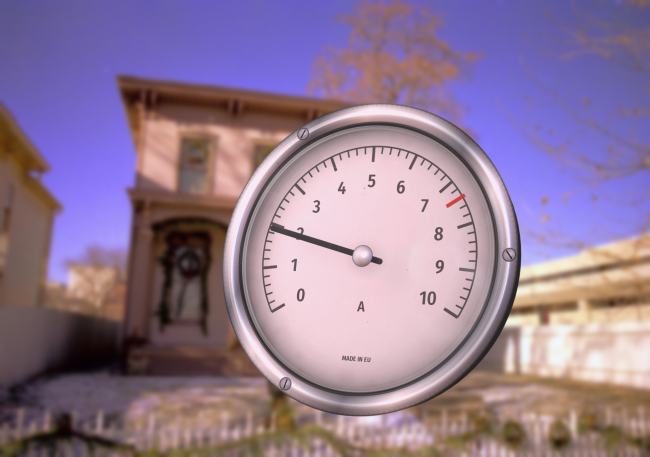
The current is 1.9 A
